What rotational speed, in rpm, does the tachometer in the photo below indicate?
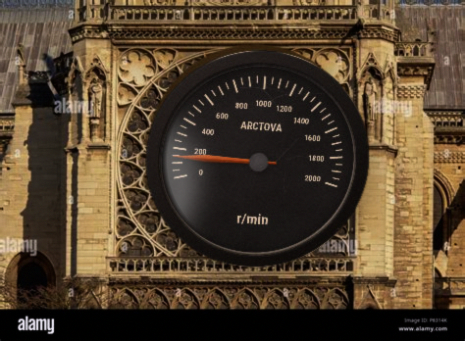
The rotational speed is 150 rpm
